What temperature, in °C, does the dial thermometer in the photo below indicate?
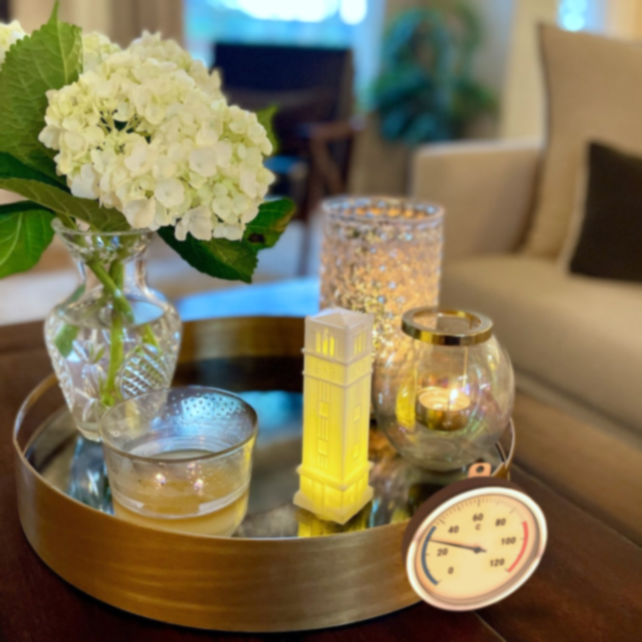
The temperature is 30 °C
